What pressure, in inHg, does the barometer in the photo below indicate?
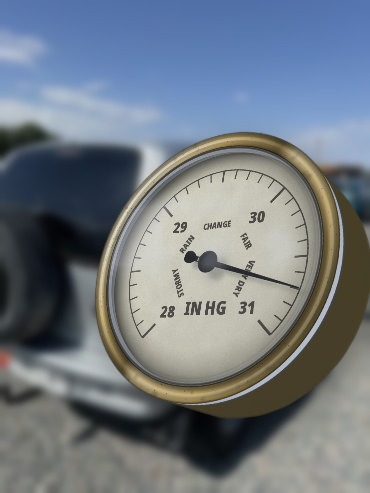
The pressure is 30.7 inHg
